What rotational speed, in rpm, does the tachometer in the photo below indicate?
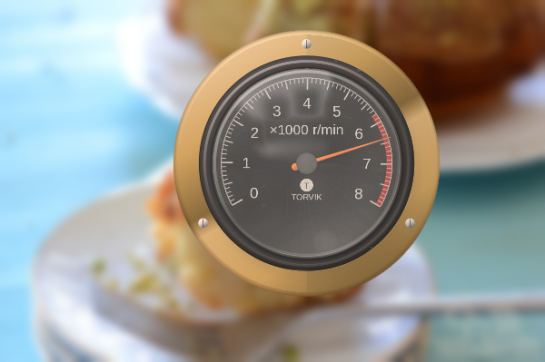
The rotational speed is 6400 rpm
